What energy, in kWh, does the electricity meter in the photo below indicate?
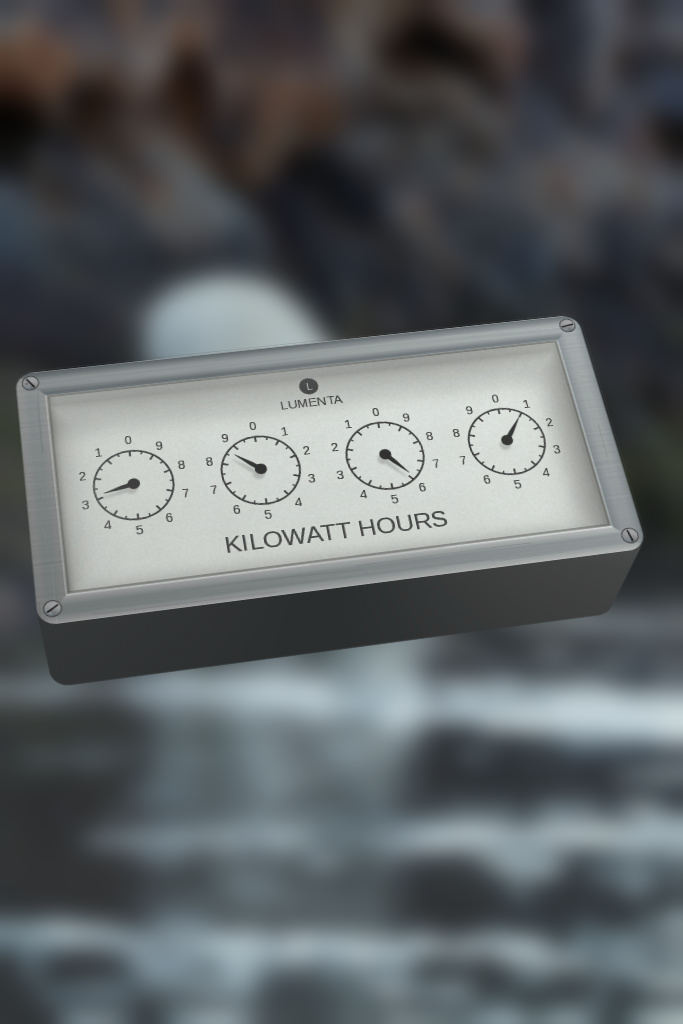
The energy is 2861 kWh
